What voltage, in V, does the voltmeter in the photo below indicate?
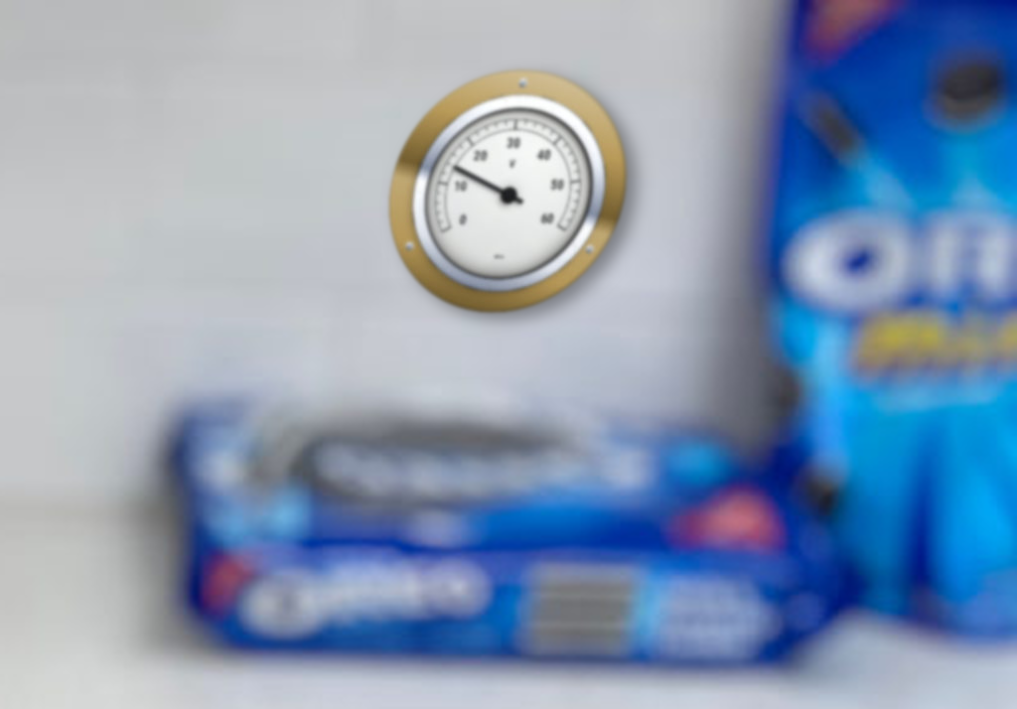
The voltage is 14 V
